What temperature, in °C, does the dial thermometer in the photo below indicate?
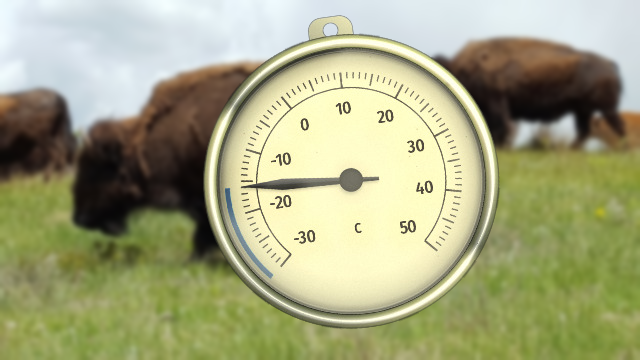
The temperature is -16 °C
